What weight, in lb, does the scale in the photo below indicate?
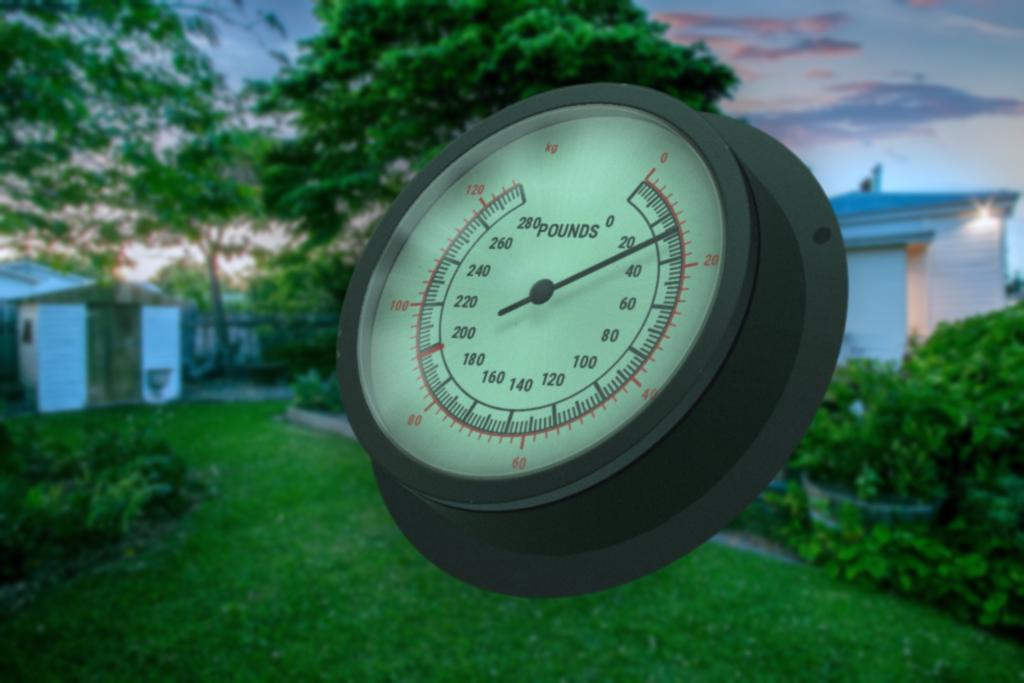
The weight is 30 lb
